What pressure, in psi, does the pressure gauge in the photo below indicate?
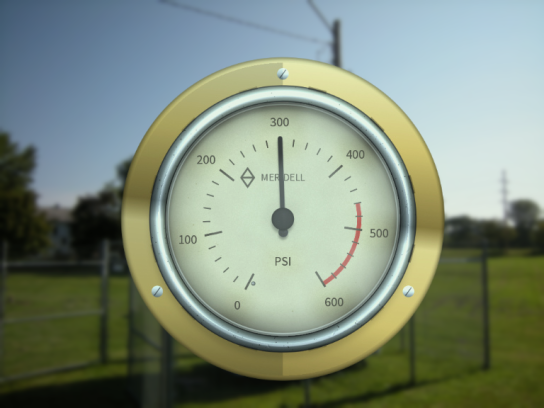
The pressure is 300 psi
